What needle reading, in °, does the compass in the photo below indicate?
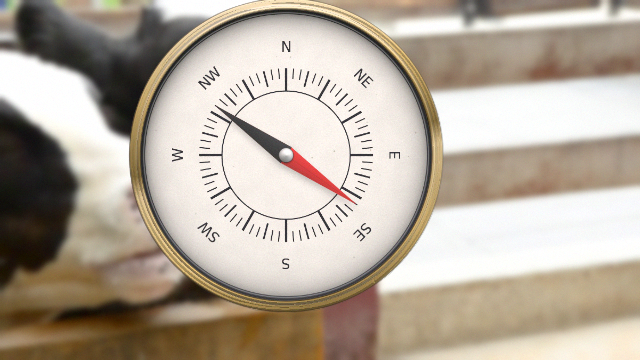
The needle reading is 125 °
